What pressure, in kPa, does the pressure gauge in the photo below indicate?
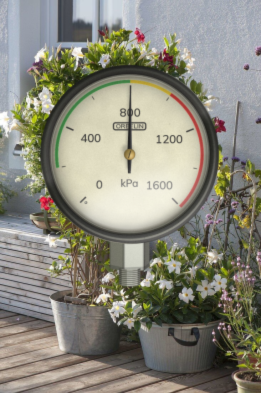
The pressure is 800 kPa
